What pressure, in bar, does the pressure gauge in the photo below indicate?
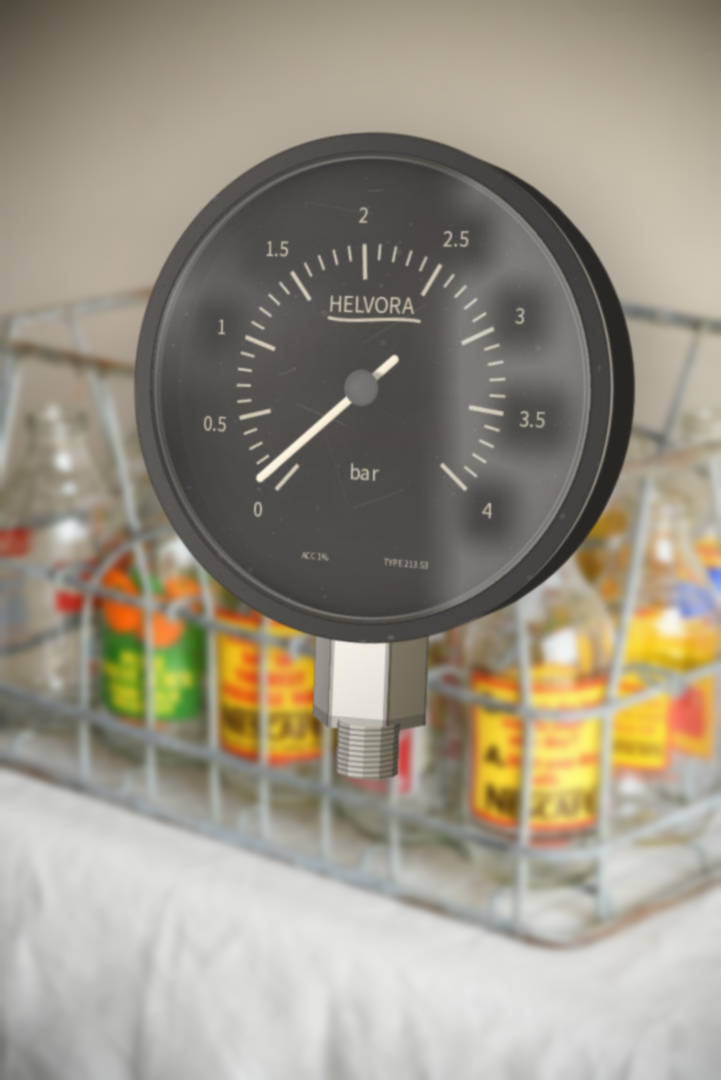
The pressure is 0.1 bar
